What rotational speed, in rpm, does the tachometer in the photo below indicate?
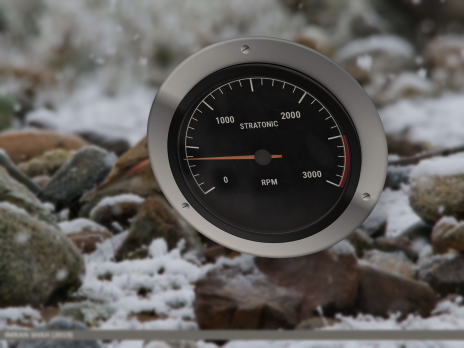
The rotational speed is 400 rpm
